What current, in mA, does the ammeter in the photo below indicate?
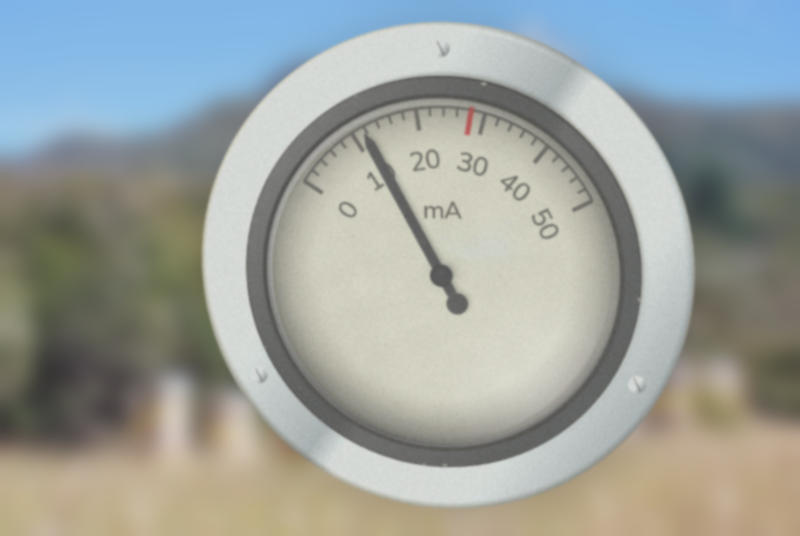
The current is 12 mA
